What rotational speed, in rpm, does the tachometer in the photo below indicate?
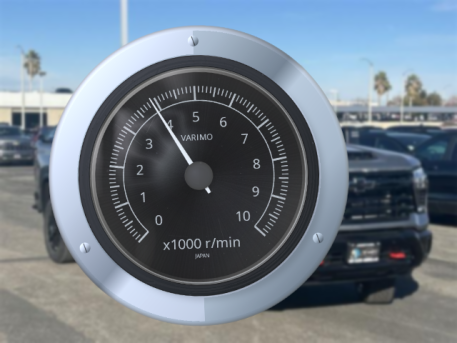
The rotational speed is 3900 rpm
